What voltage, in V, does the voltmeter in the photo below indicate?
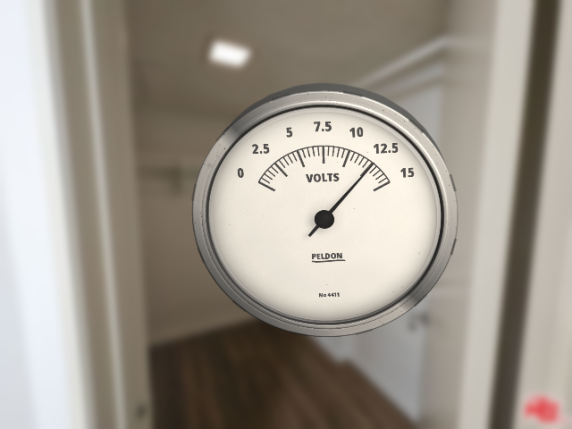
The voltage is 12.5 V
